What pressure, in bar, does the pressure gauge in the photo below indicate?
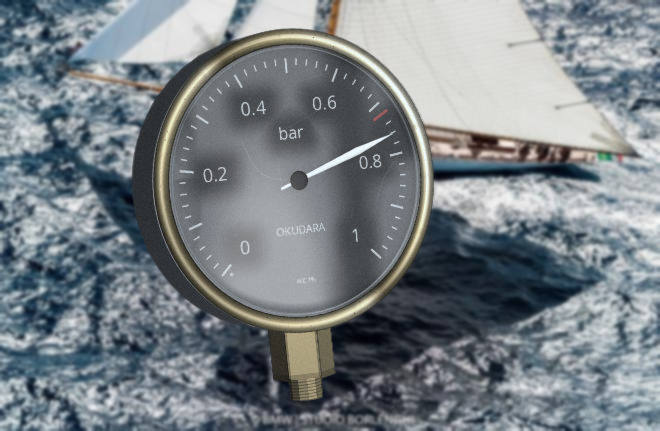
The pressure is 0.76 bar
